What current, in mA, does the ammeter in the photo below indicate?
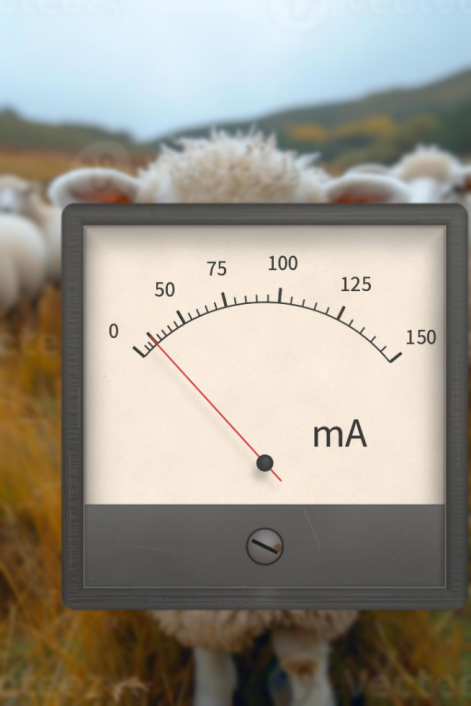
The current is 25 mA
